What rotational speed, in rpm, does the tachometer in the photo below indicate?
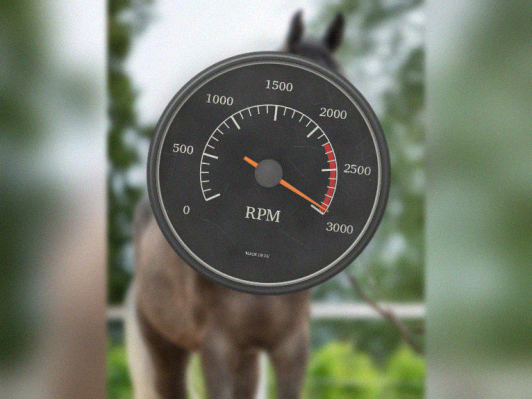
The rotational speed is 2950 rpm
